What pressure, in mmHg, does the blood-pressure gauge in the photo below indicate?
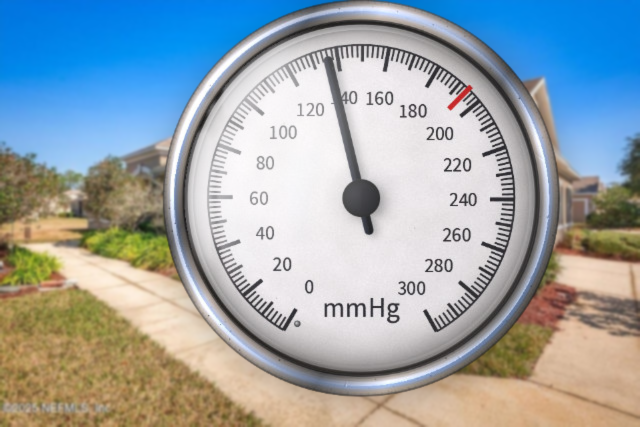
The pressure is 136 mmHg
